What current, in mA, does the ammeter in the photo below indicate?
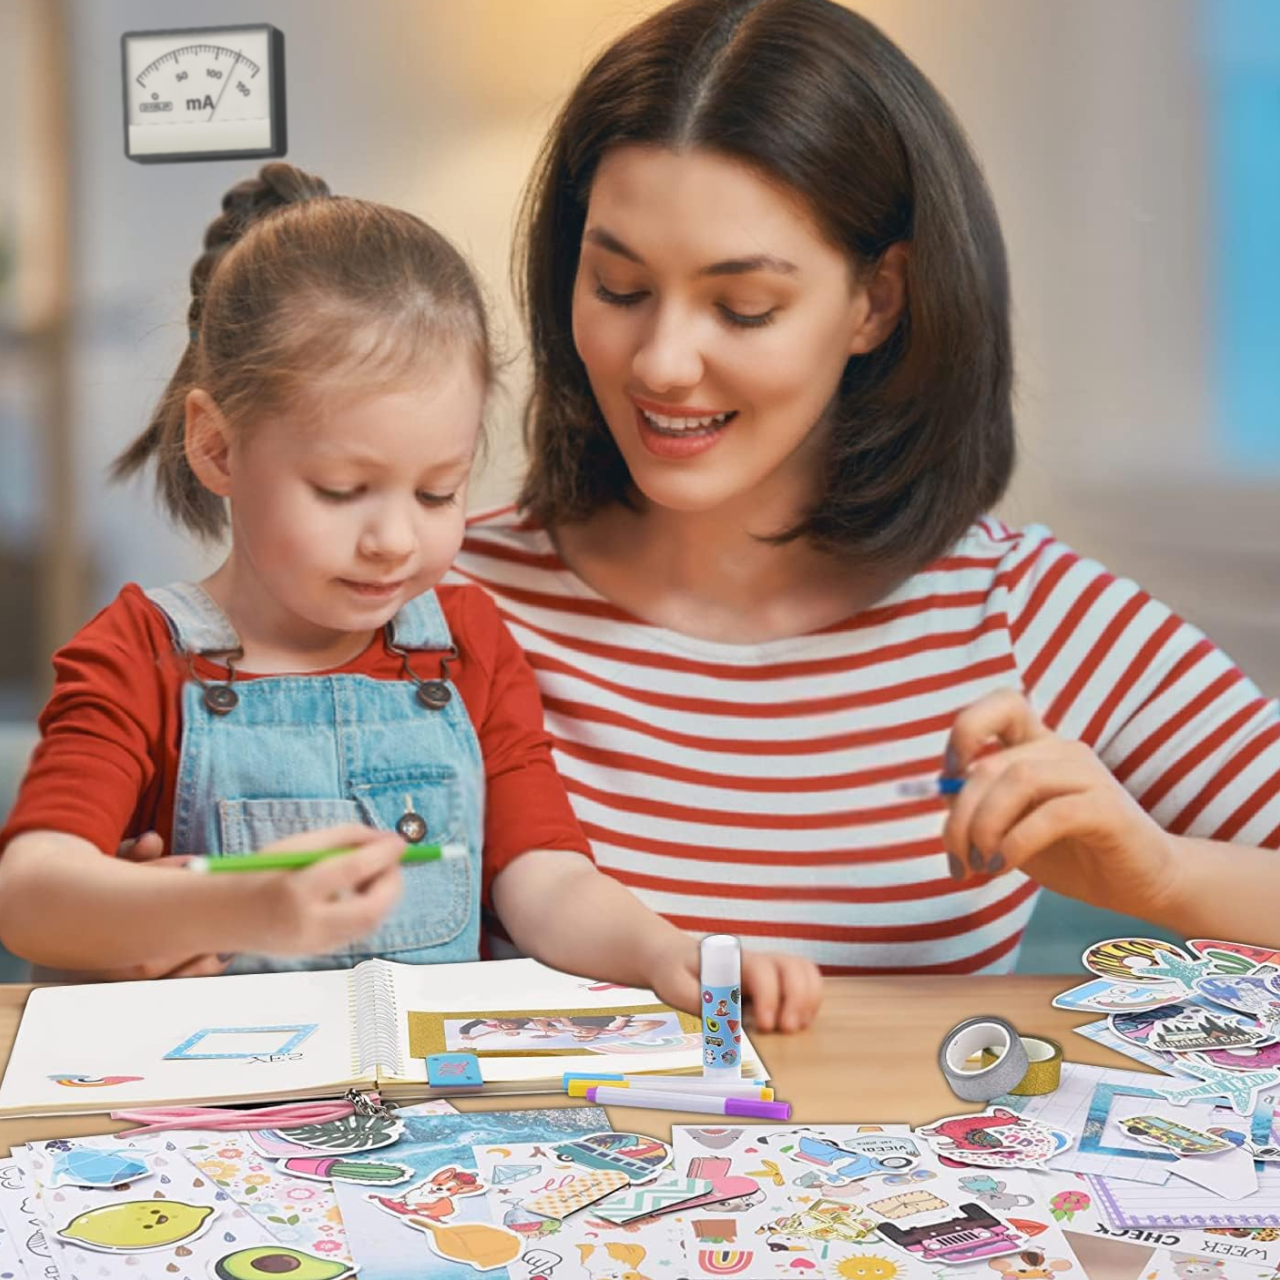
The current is 125 mA
